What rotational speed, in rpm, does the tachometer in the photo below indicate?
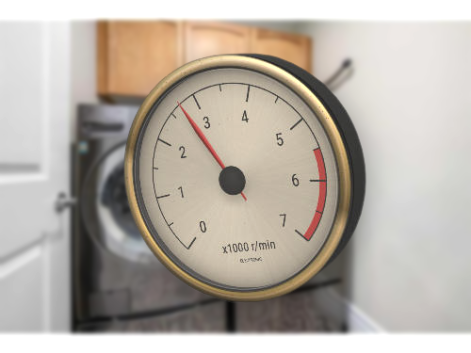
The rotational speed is 2750 rpm
